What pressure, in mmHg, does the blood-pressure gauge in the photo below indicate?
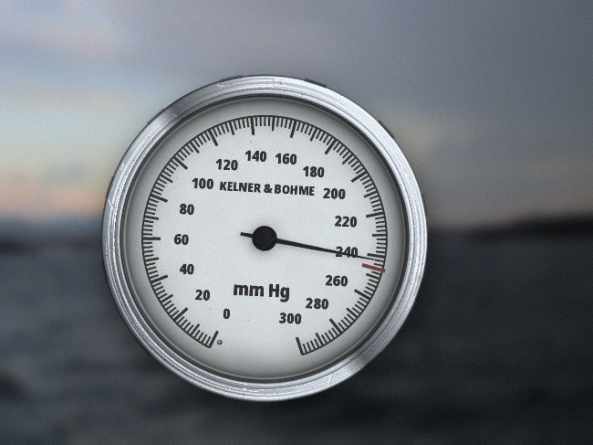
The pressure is 242 mmHg
